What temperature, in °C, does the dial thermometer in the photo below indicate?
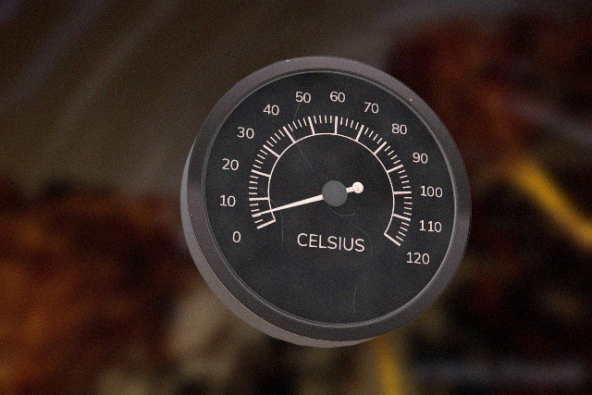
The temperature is 4 °C
